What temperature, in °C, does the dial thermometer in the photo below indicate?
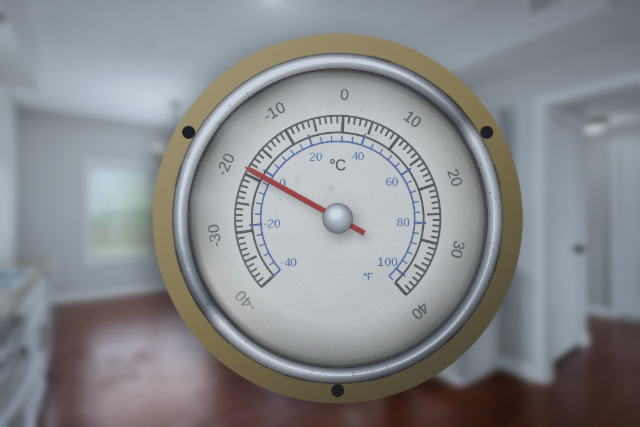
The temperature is -19 °C
